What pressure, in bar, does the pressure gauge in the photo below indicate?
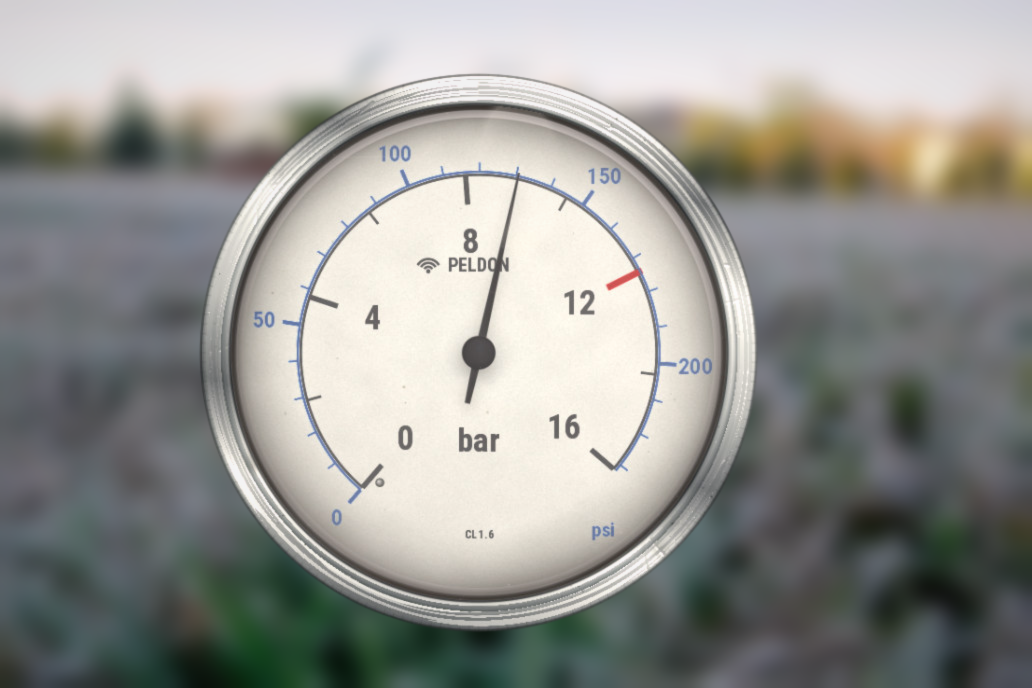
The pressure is 9 bar
